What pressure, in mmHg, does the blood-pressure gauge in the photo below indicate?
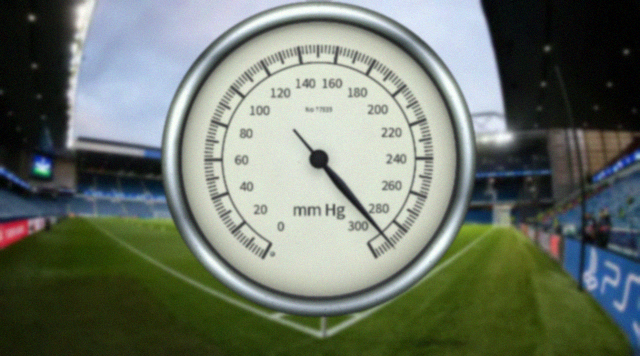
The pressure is 290 mmHg
